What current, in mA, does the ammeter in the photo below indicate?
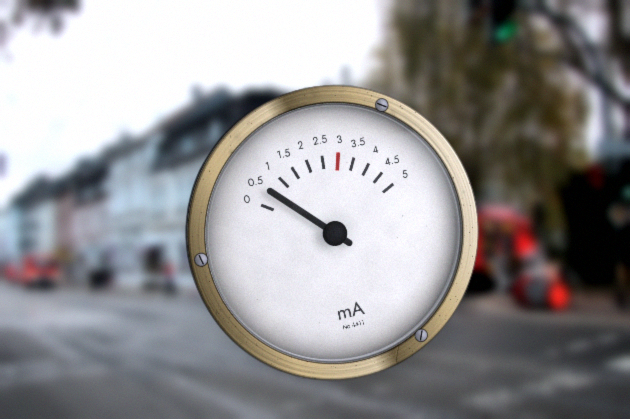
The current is 0.5 mA
